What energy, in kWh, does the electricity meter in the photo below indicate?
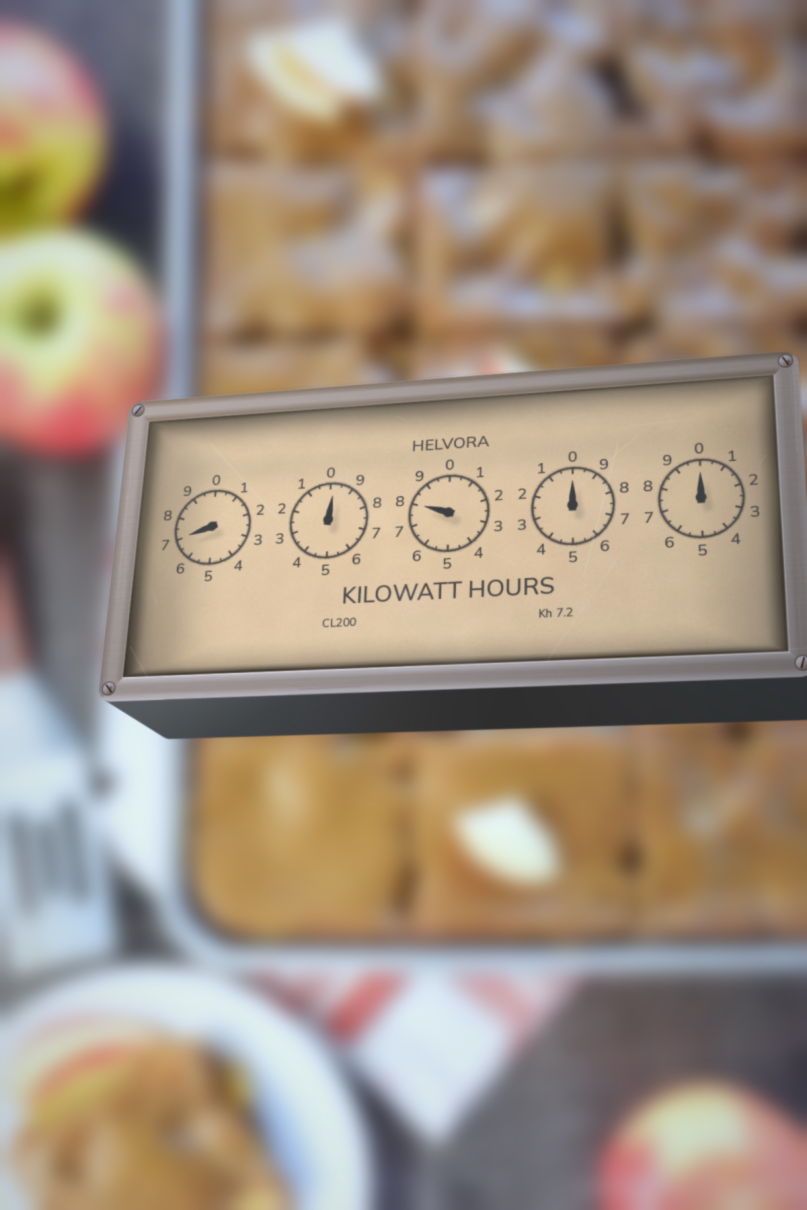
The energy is 69800 kWh
